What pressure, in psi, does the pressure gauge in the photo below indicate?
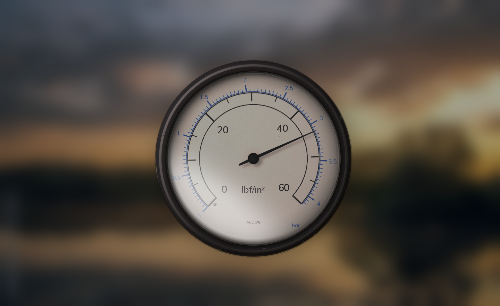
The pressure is 45 psi
